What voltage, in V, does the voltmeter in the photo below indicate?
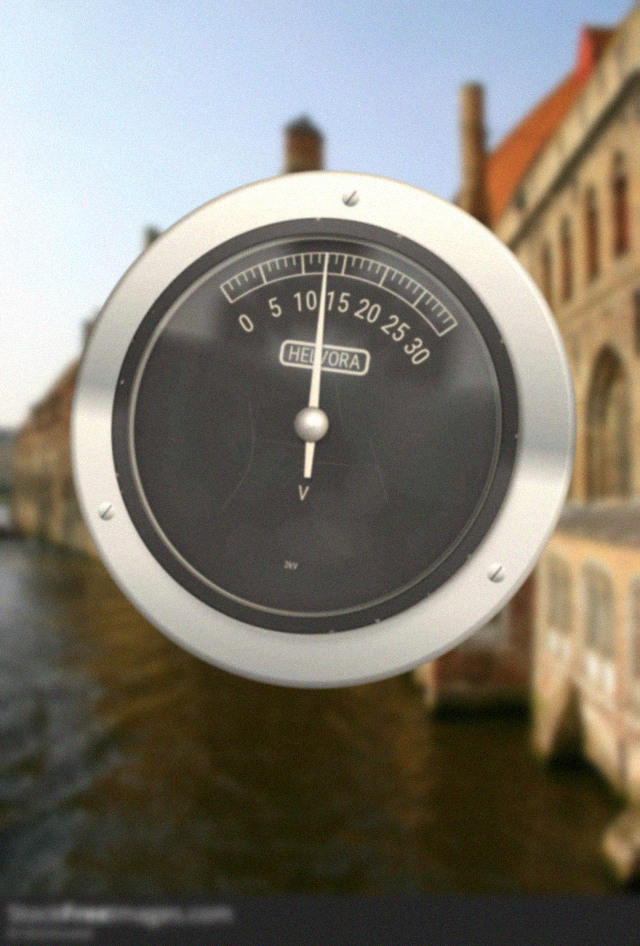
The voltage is 13 V
